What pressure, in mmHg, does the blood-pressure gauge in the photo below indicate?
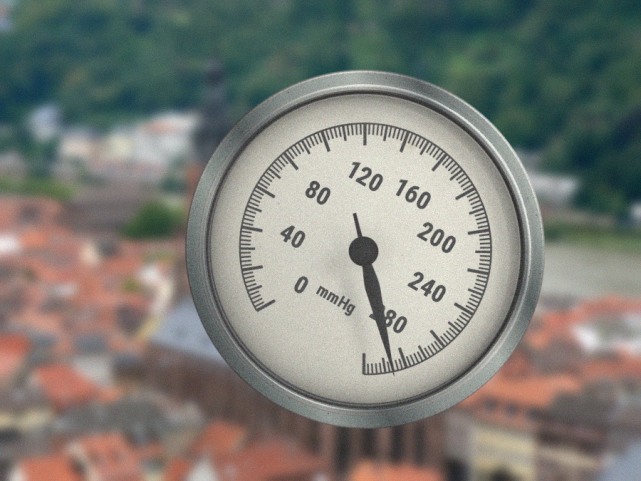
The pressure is 286 mmHg
